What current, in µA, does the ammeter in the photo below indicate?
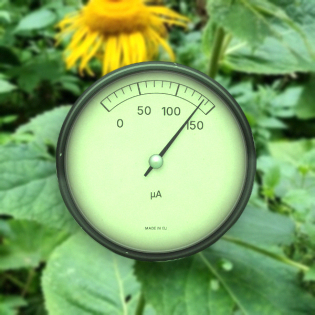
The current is 135 µA
